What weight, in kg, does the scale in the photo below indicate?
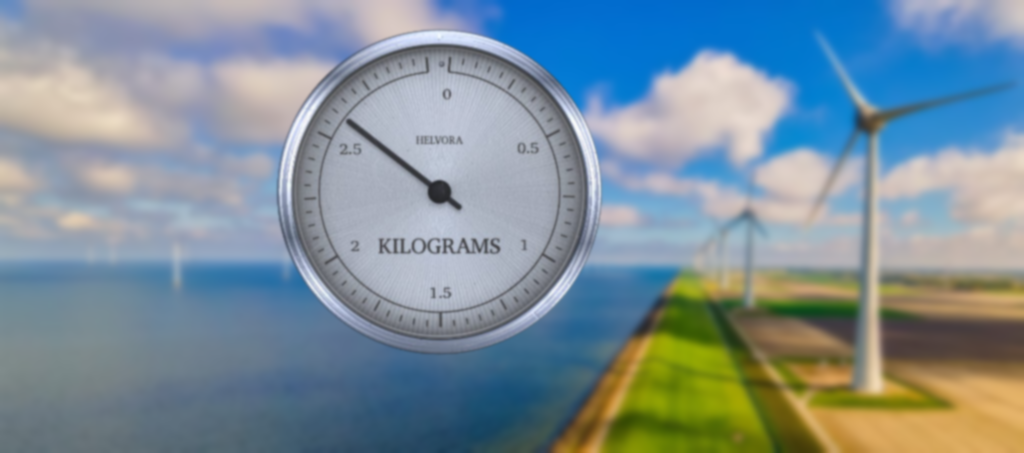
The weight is 2.6 kg
